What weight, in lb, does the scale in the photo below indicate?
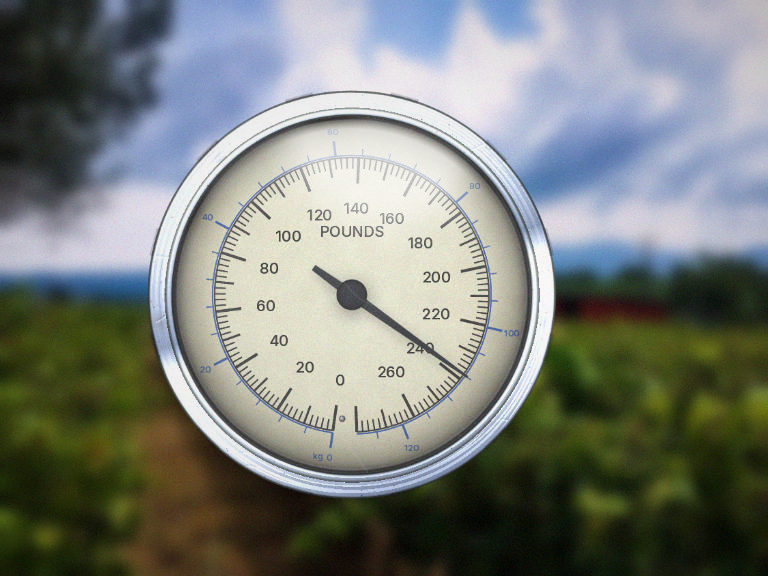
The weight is 238 lb
